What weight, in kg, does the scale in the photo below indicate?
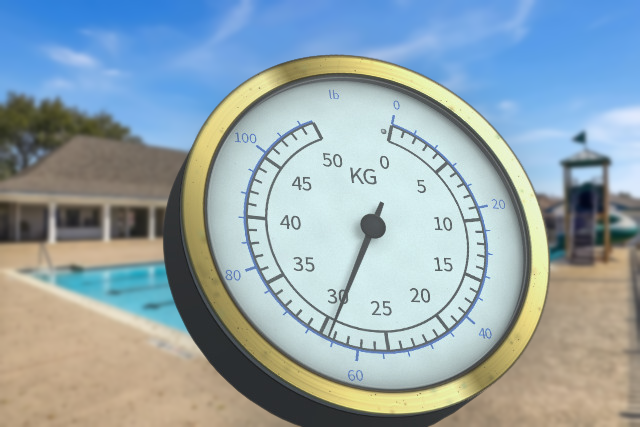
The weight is 29.5 kg
